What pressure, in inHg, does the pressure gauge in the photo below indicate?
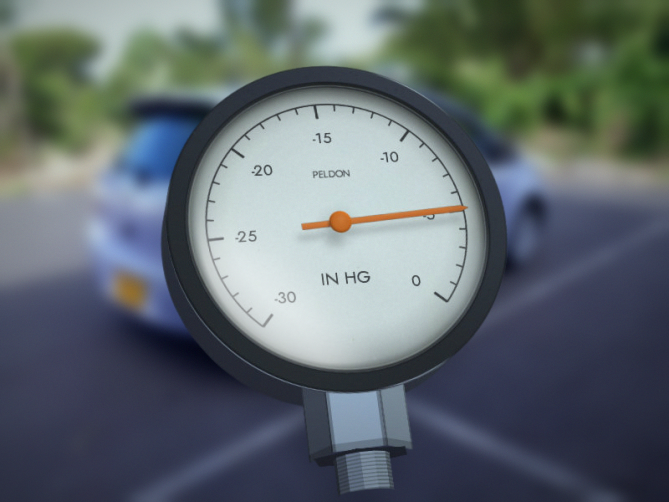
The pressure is -5 inHg
